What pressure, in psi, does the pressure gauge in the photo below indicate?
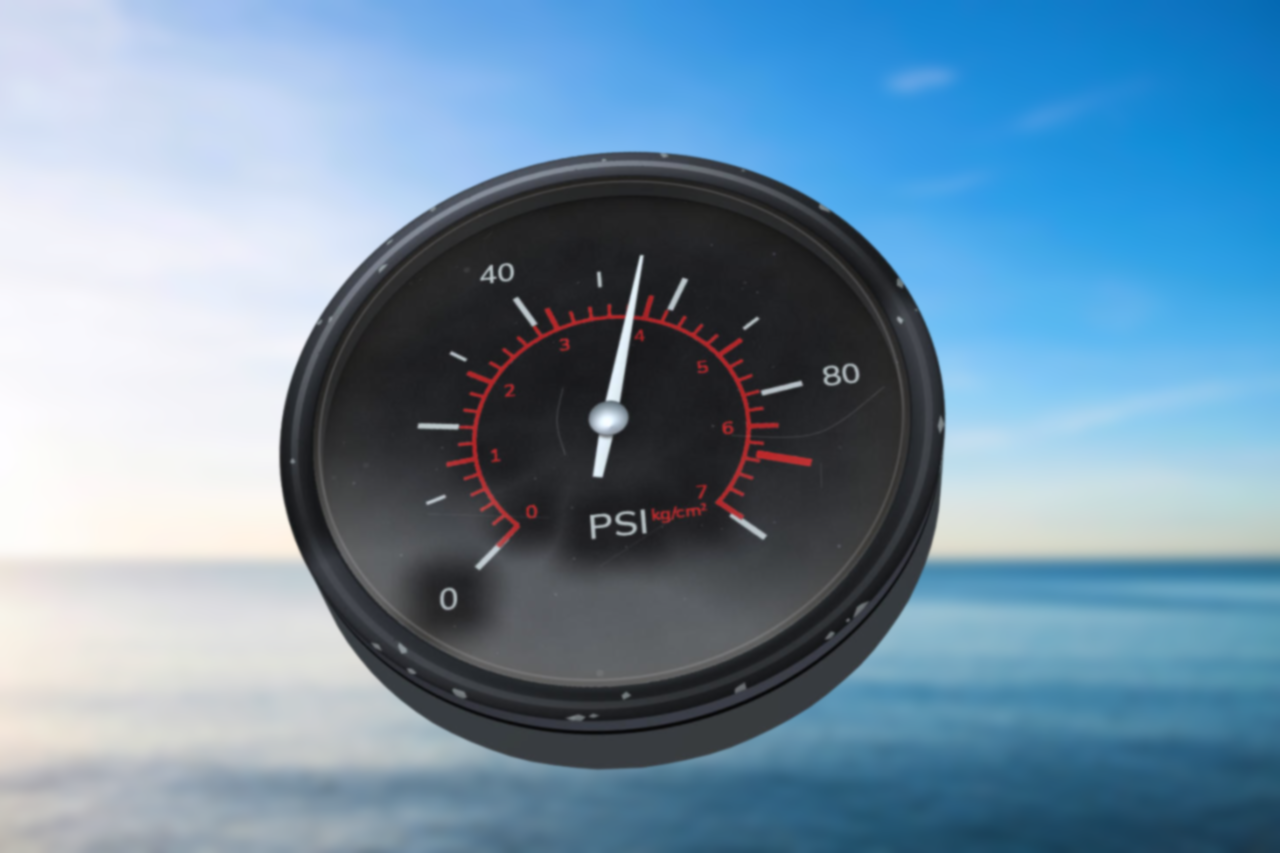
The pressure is 55 psi
